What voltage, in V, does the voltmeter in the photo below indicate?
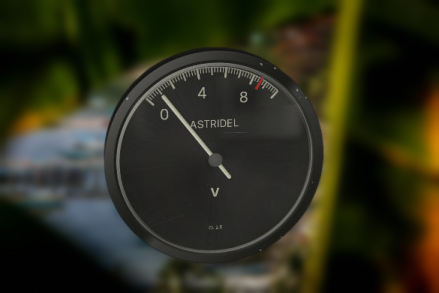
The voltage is 1 V
